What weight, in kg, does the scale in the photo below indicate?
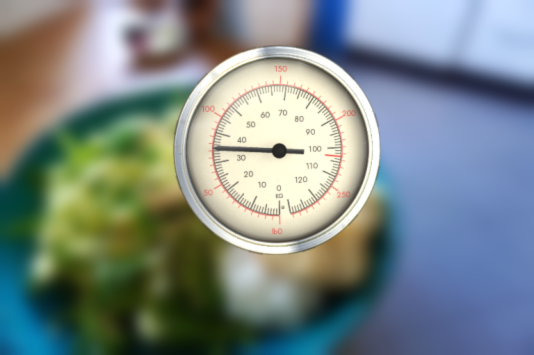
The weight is 35 kg
